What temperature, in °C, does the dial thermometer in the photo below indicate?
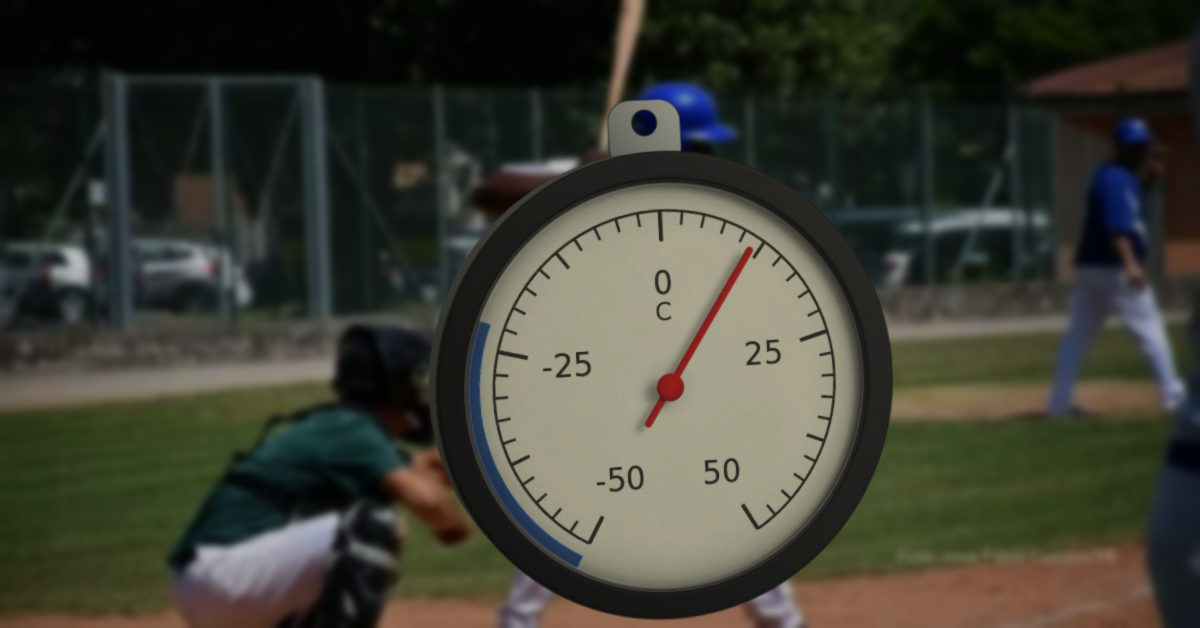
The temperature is 11.25 °C
